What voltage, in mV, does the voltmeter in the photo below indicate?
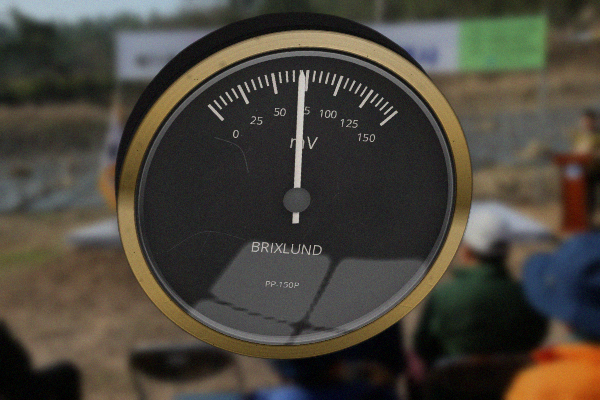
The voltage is 70 mV
